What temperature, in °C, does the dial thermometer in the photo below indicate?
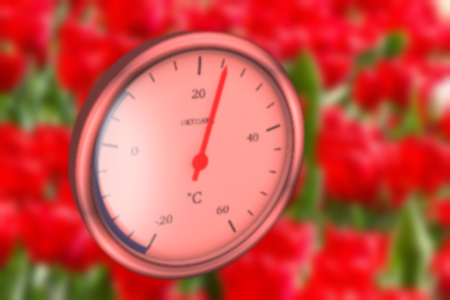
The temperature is 24 °C
